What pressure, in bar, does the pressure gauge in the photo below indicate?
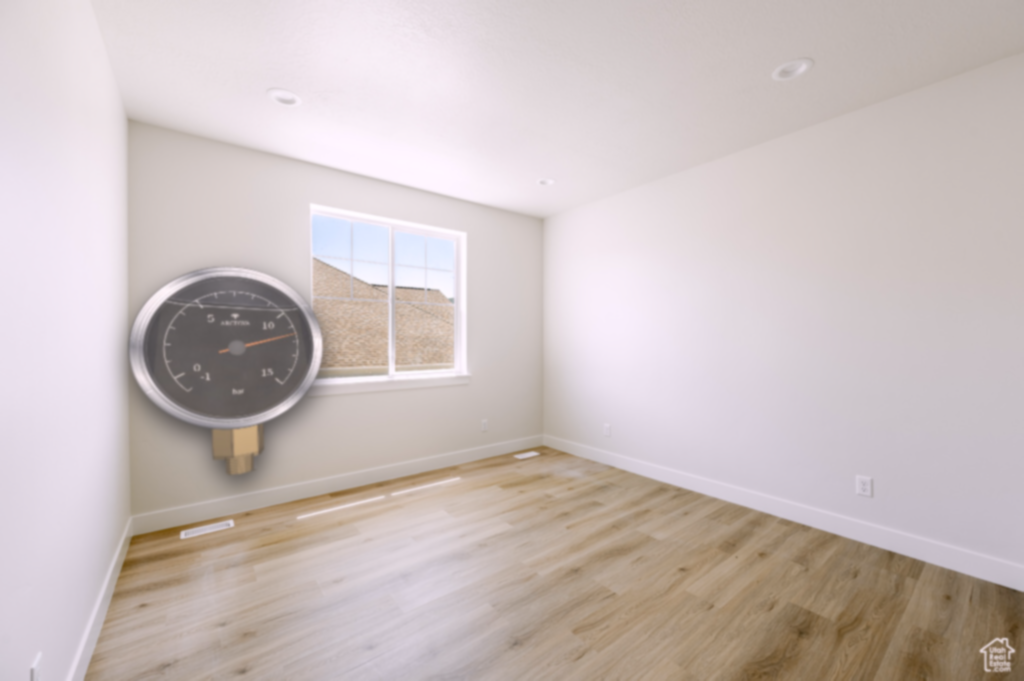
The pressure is 11.5 bar
